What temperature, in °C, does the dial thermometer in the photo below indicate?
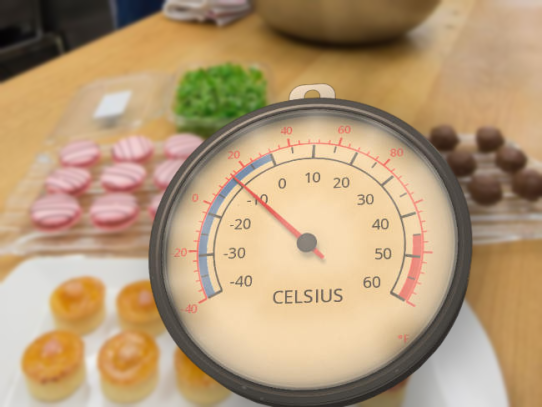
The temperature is -10 °C
